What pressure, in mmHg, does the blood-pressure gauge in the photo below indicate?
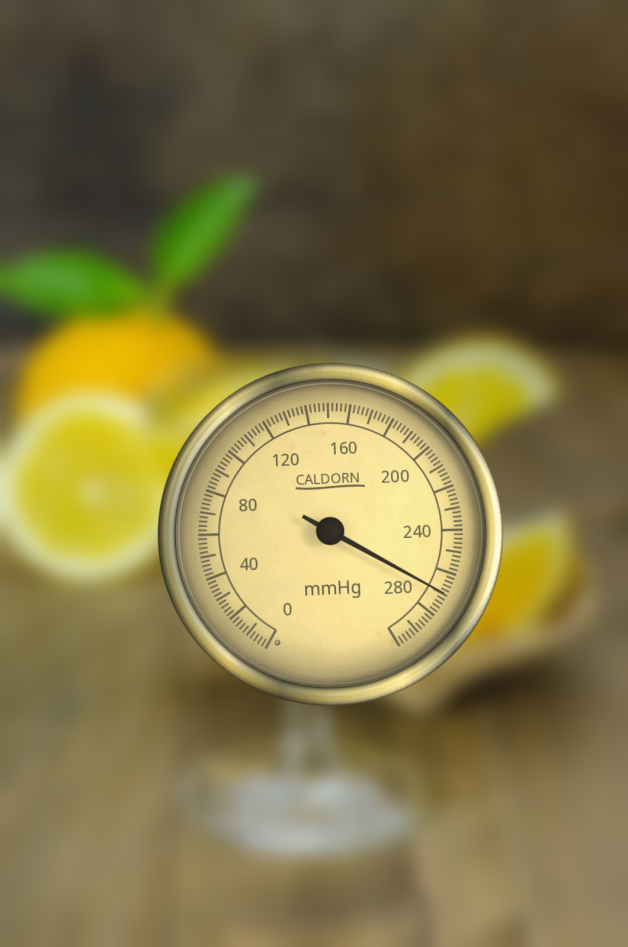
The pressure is 270 mmHg
